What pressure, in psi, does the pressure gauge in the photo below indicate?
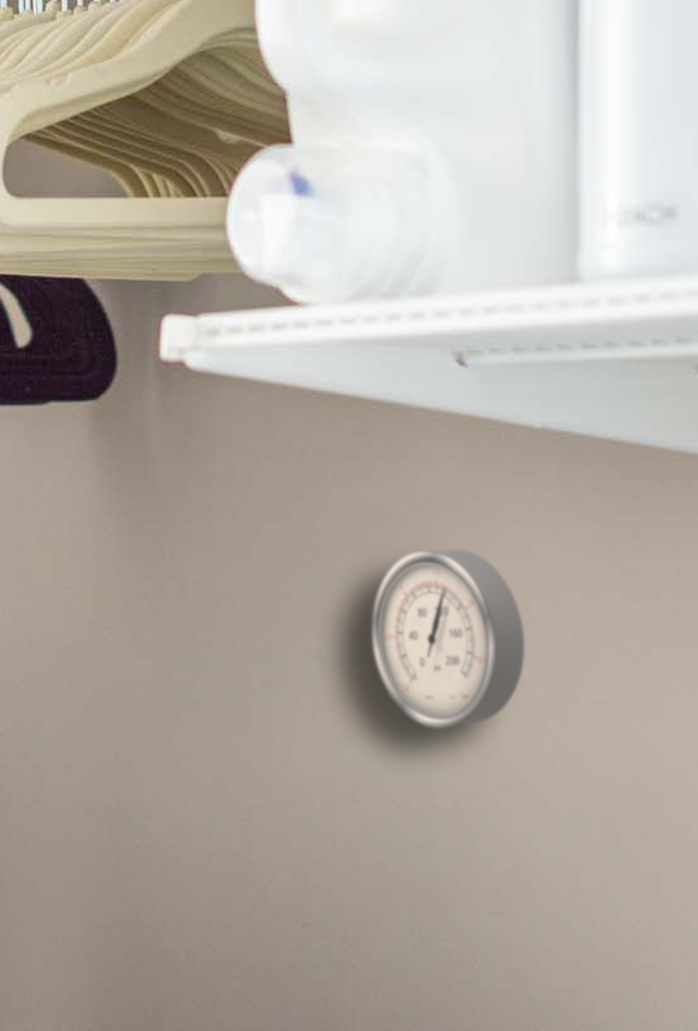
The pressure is 120 psi
